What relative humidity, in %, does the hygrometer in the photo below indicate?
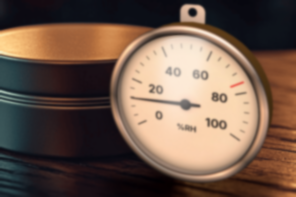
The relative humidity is 12 %
